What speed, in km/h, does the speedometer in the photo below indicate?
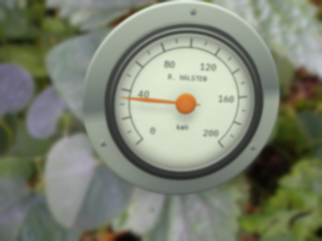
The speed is 35 km/h
